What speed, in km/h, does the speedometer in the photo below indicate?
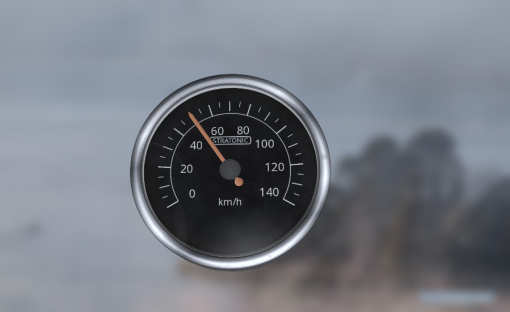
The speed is 50 km/h
